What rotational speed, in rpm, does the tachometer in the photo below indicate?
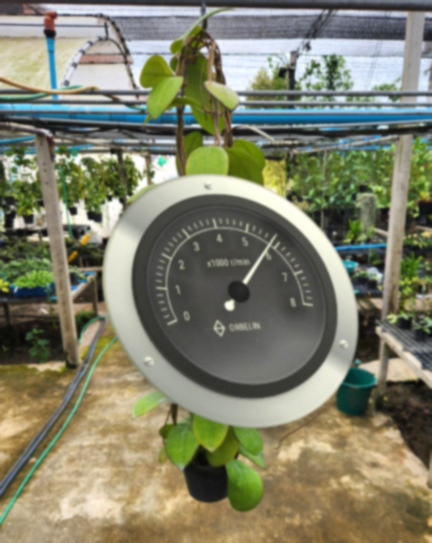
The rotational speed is 5800 rpm
